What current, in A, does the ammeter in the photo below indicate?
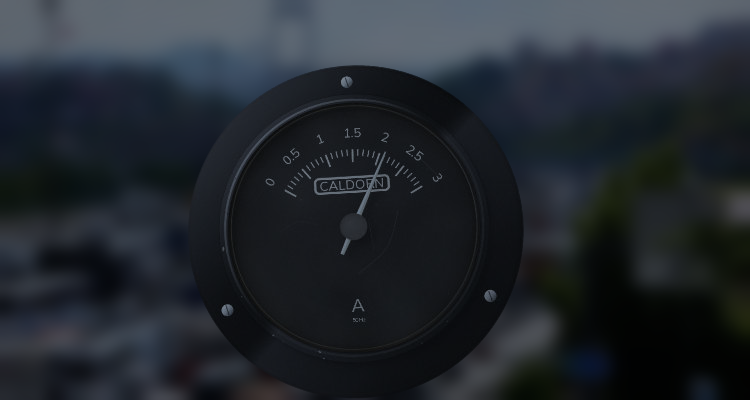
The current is 2.1 A
